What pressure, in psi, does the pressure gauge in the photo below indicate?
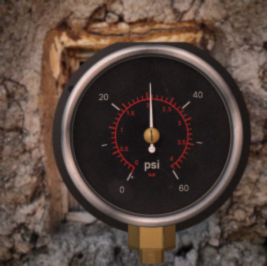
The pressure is 30 psi
